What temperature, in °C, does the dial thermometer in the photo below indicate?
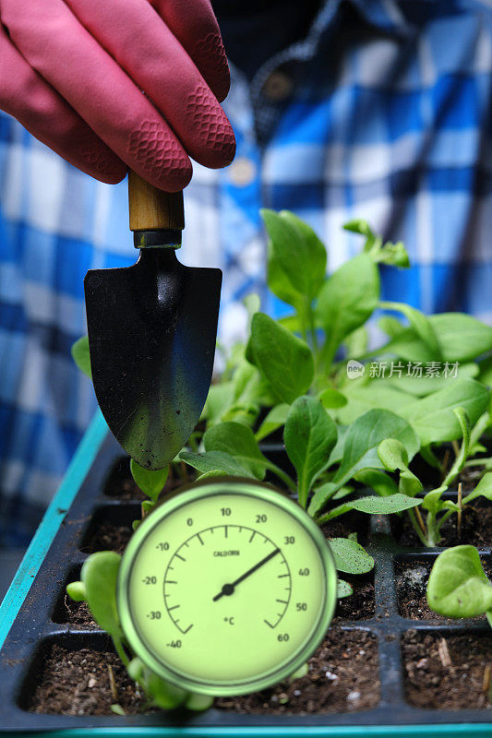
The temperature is 30 °C
